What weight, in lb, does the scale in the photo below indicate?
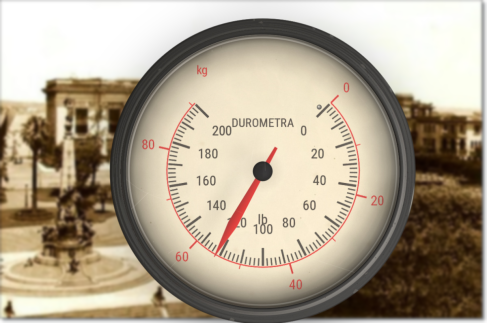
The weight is 122 lb
